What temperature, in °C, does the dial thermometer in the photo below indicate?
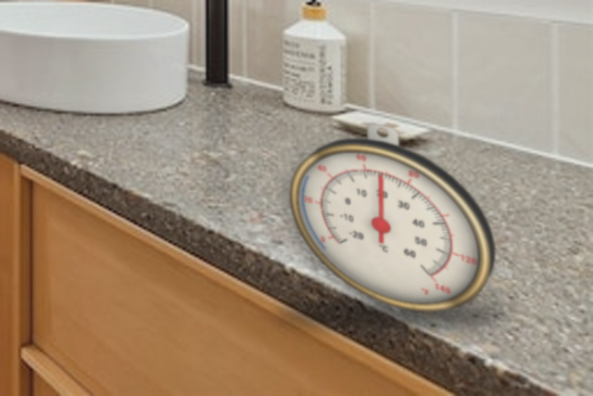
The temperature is 20 °C
